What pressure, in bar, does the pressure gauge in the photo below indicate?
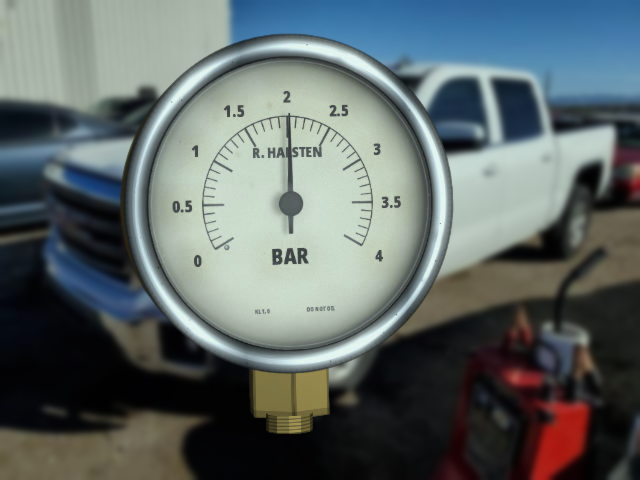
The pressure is 2 bar
